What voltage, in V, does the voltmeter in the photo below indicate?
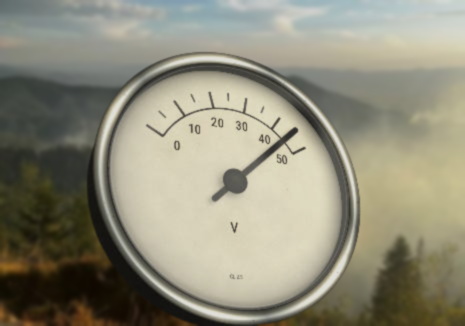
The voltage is 45 V
